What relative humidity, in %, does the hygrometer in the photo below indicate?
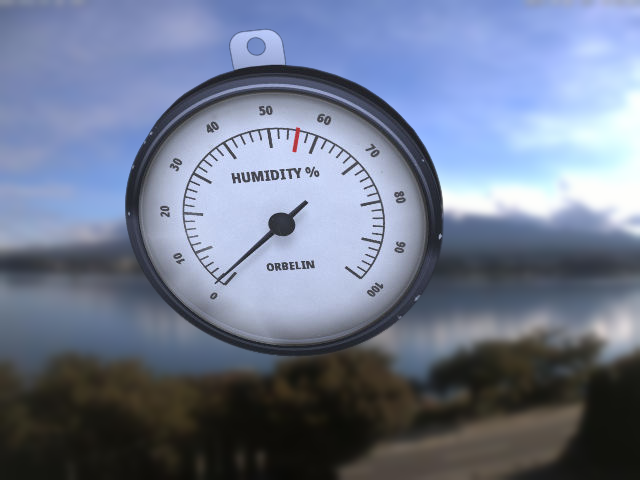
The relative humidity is 2 %
